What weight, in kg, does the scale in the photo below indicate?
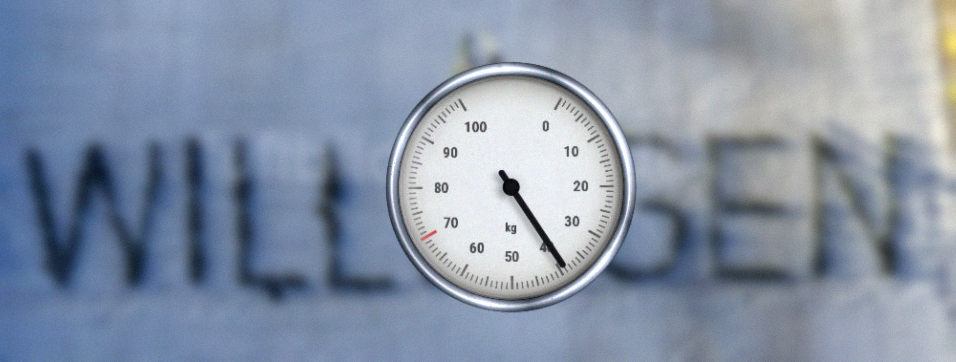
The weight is 39 kg
